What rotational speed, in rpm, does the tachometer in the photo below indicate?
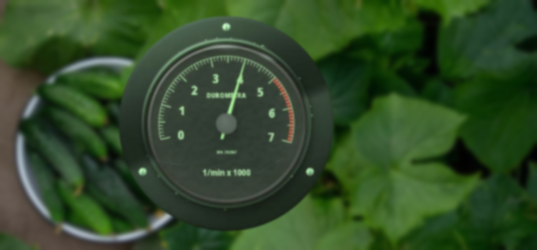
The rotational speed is 4000 rpm
